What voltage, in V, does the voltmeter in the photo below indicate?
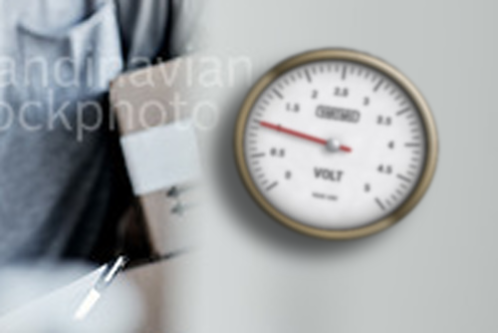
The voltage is 1 V
